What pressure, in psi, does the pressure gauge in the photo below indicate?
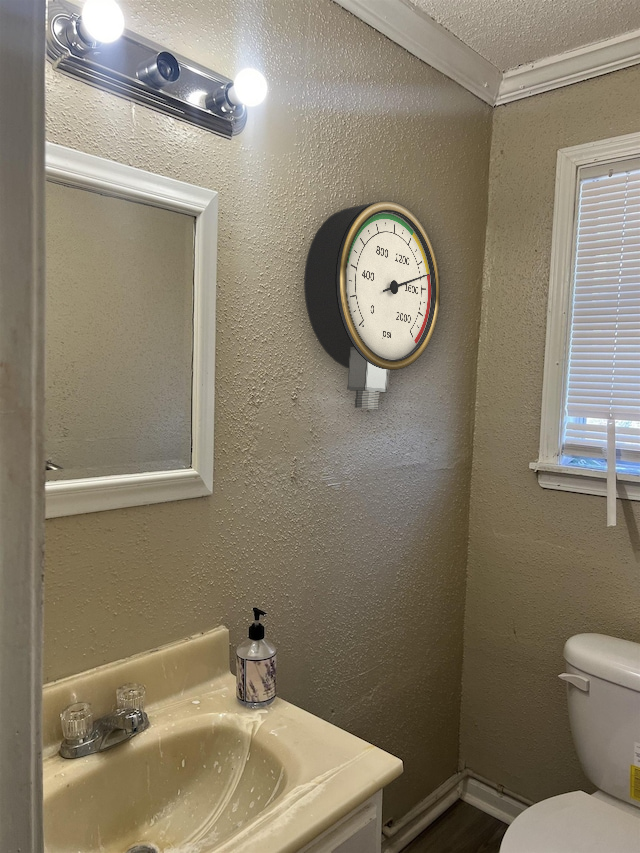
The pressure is 1500 psi
